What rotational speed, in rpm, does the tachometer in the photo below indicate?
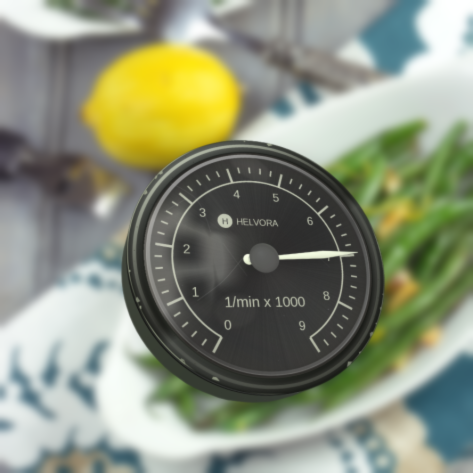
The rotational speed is 7000 rpm
